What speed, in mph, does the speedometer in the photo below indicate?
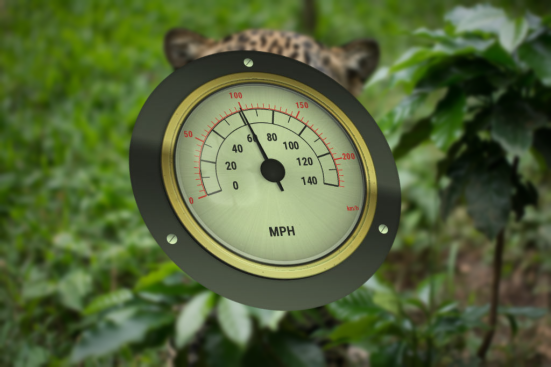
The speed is 60 mph
